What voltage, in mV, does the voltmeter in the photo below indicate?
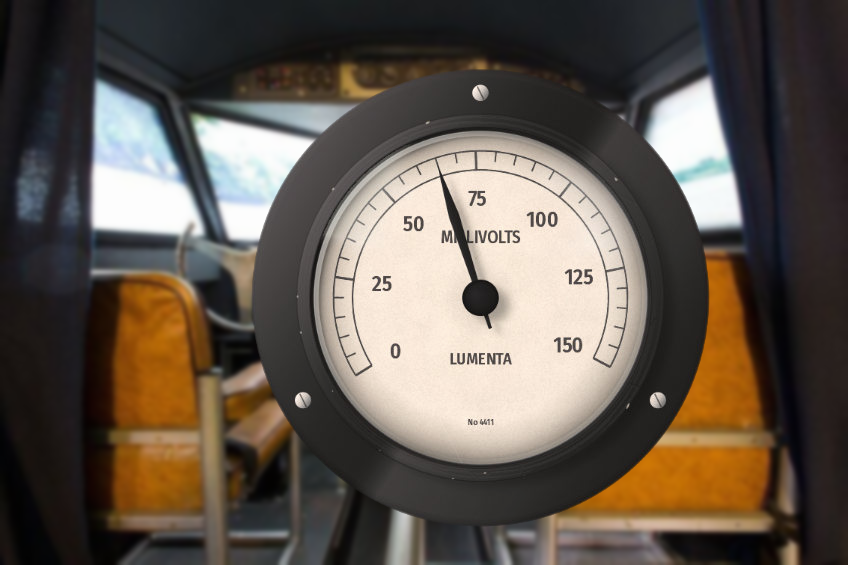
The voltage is 65 mV
